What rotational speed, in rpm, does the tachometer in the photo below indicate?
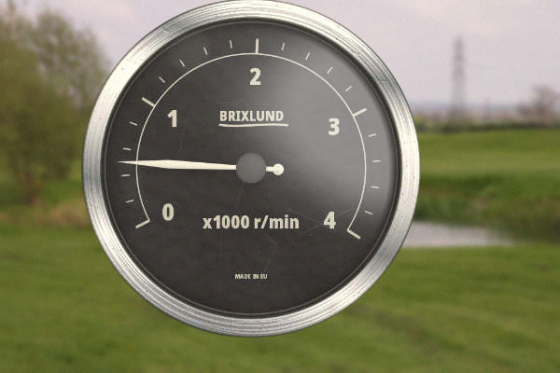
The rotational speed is 500 rpm
